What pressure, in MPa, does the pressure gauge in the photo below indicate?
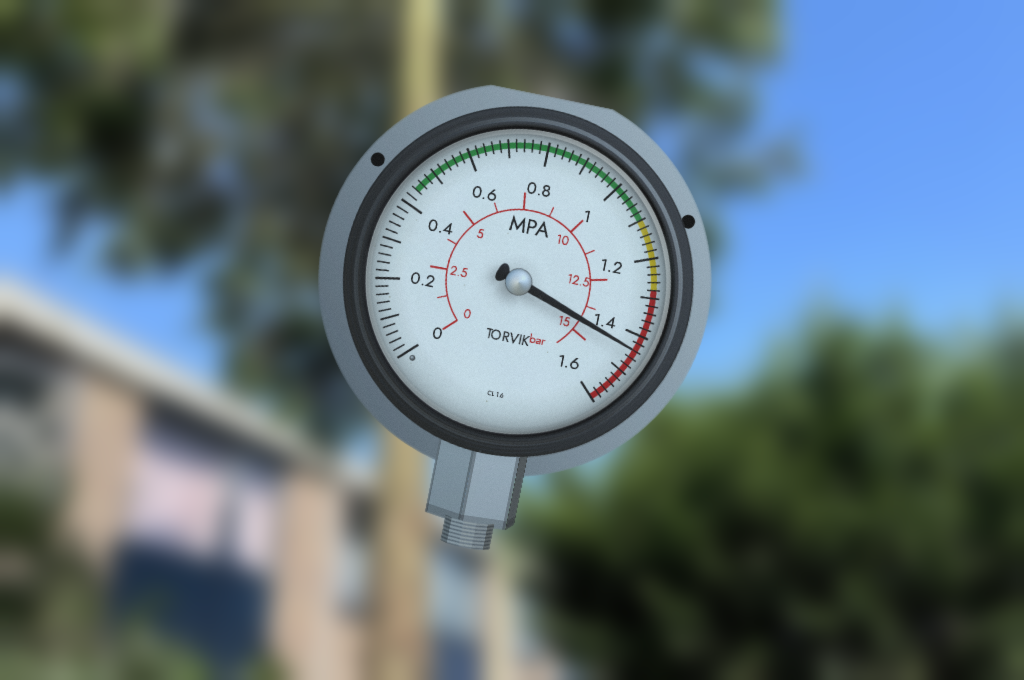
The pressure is 1.44 MPa
